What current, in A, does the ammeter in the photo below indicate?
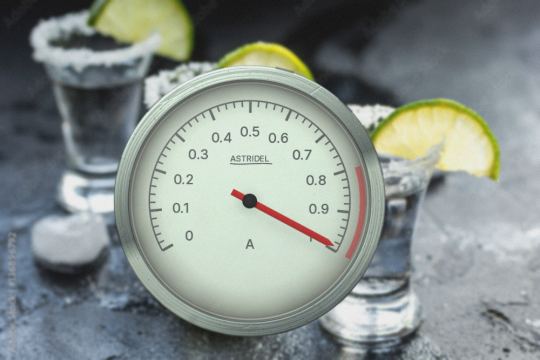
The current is 0.99 A
